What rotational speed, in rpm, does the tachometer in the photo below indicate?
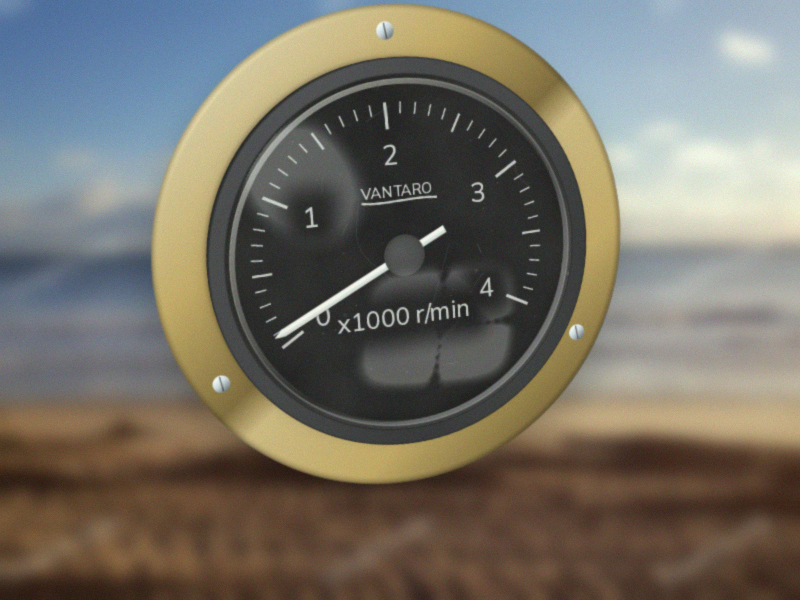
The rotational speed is 100 rpm
